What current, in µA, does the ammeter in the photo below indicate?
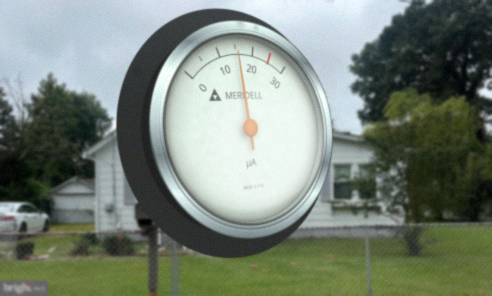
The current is 15 µA
